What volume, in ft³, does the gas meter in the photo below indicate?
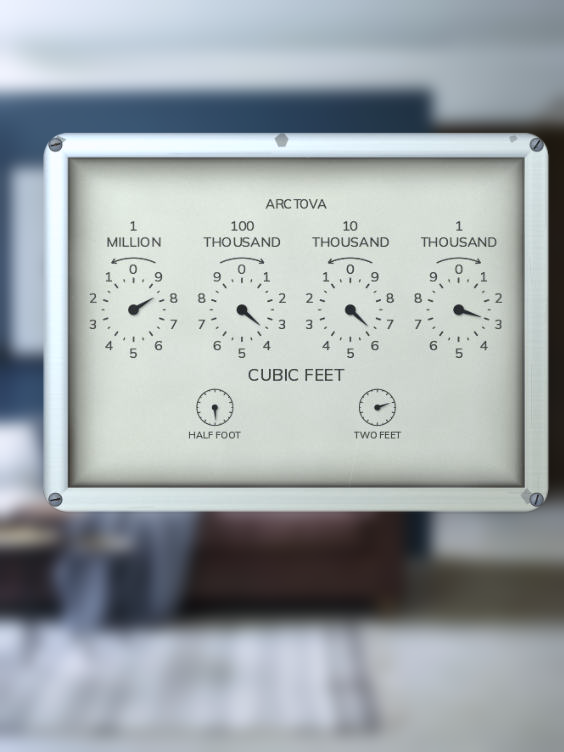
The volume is 836300 ft³
